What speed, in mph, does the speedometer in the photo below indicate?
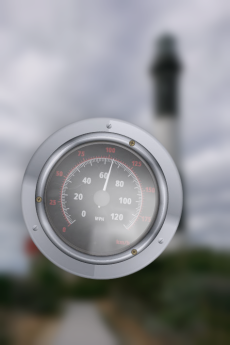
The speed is 65 mph
